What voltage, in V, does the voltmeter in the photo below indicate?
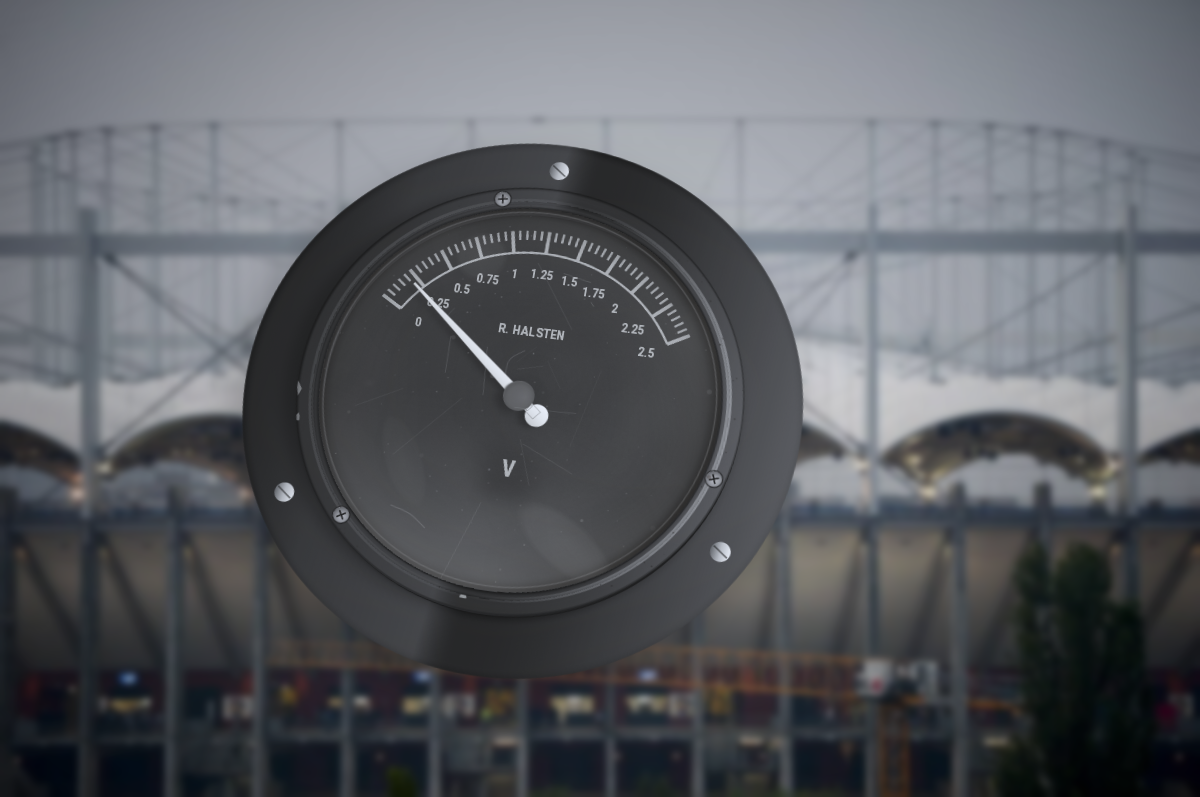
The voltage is 0.2 V
